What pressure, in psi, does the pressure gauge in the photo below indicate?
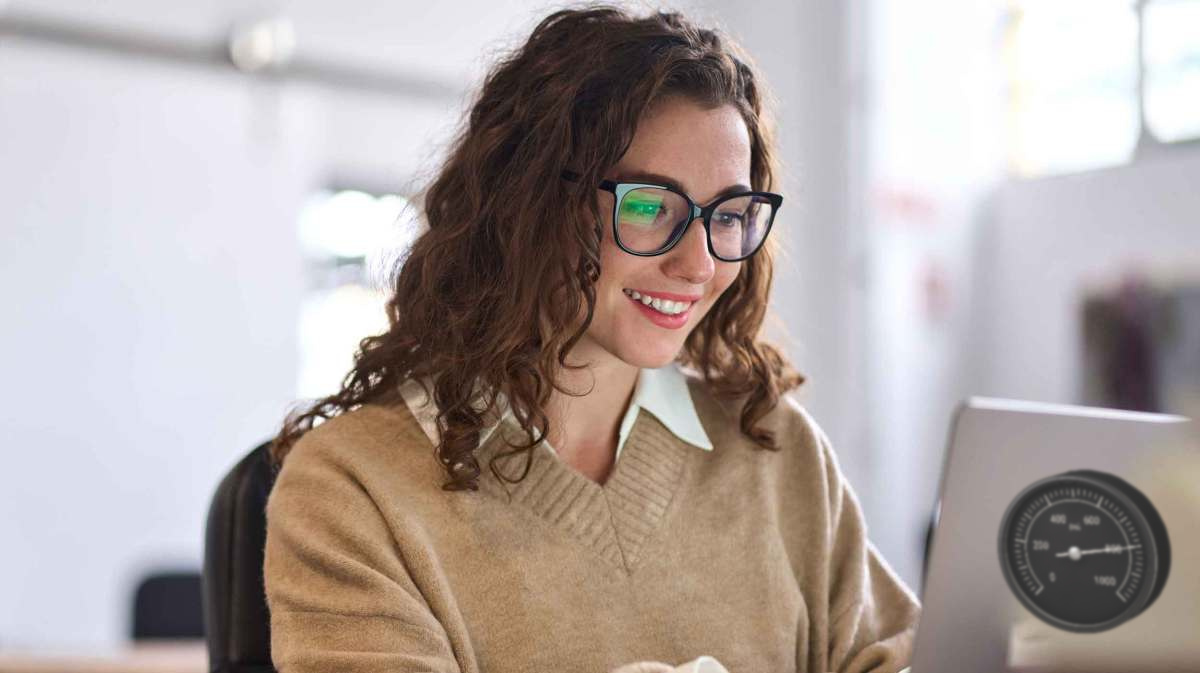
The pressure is 800 psi
